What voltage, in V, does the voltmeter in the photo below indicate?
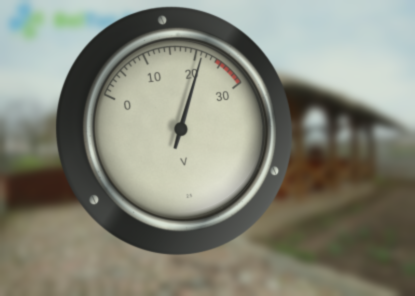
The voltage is 21 V
